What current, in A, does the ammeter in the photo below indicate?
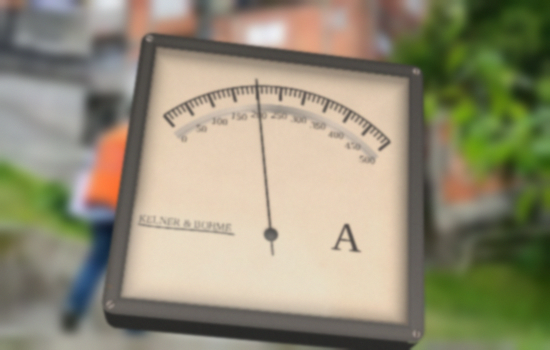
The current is 200 A
